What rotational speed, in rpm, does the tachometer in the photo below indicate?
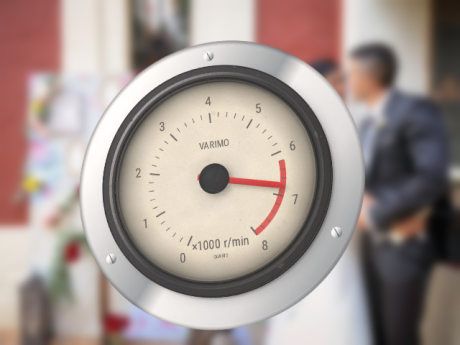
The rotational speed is 6800 rpm
